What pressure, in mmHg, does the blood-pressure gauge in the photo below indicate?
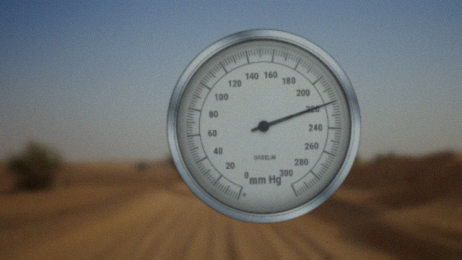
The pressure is 220 mmHg
